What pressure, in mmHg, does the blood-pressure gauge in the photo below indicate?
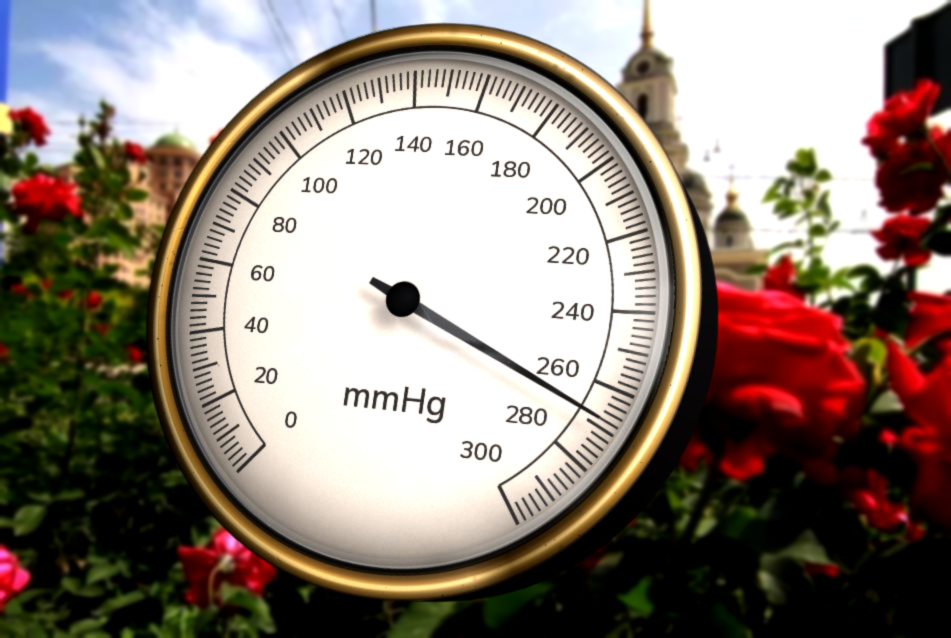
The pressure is 268 mmHg
